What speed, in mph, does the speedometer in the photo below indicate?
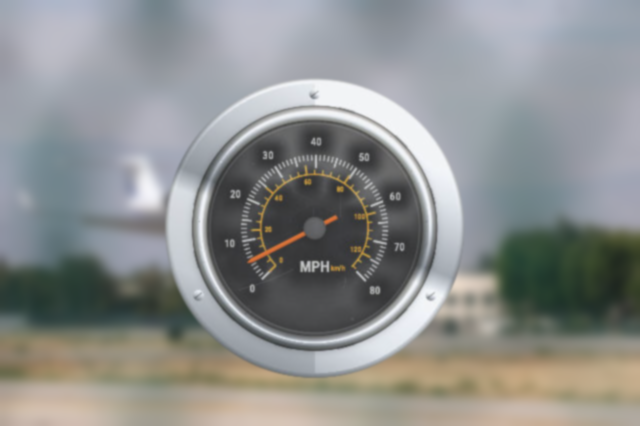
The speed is 5 mph
